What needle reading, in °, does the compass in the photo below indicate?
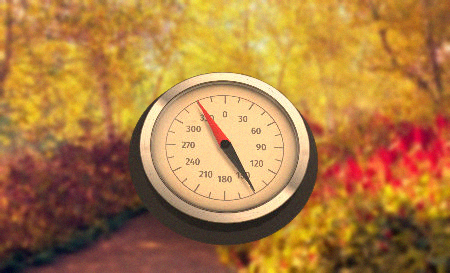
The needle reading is 330 °
